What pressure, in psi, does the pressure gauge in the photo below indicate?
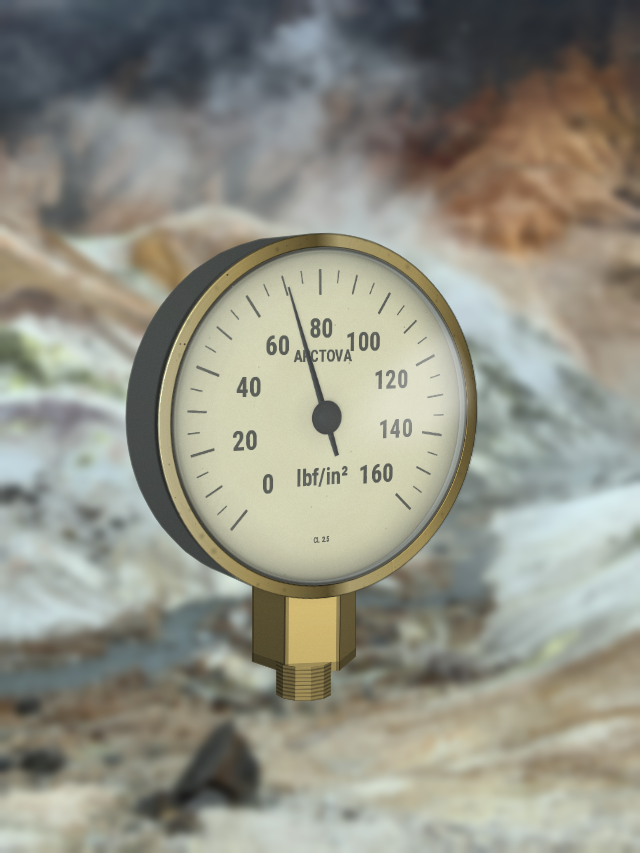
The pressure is 70 psi
